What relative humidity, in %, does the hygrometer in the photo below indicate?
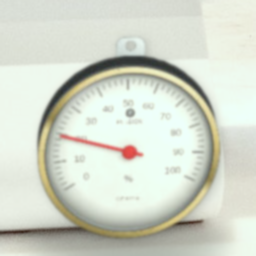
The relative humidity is 20 %
